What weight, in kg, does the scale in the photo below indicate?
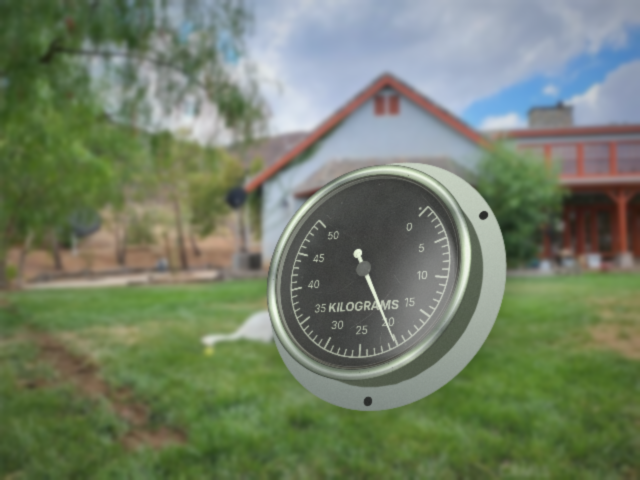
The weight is 20 kg
